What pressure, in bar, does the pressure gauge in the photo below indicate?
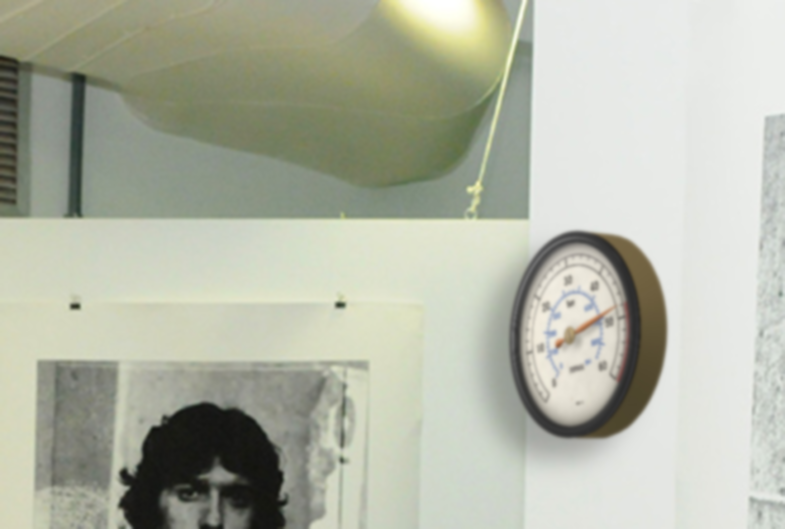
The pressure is 48 bar
